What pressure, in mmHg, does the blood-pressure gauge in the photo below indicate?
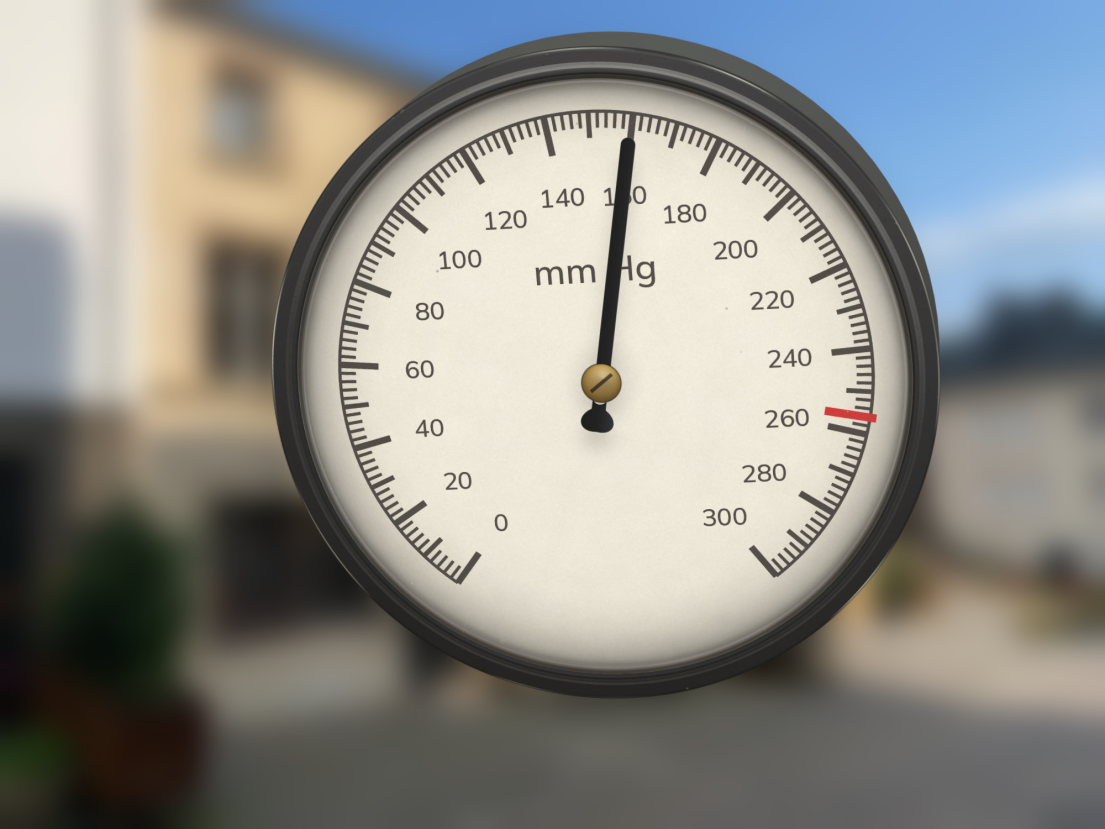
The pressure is 160 mmHg
